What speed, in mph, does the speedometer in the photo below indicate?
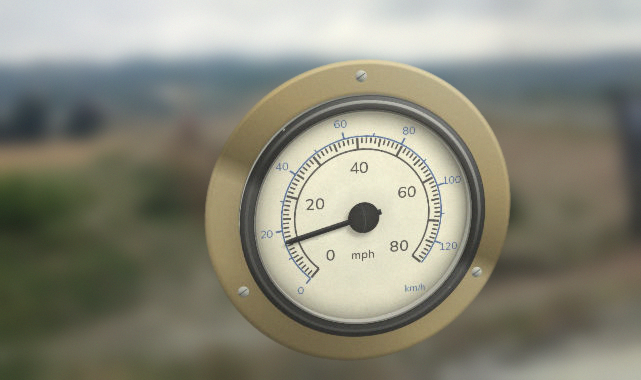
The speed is 10 mph
